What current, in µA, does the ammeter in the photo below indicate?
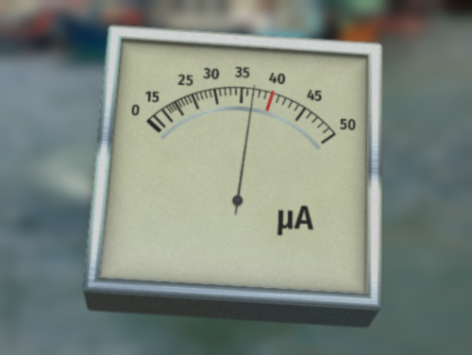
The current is 37 µA
